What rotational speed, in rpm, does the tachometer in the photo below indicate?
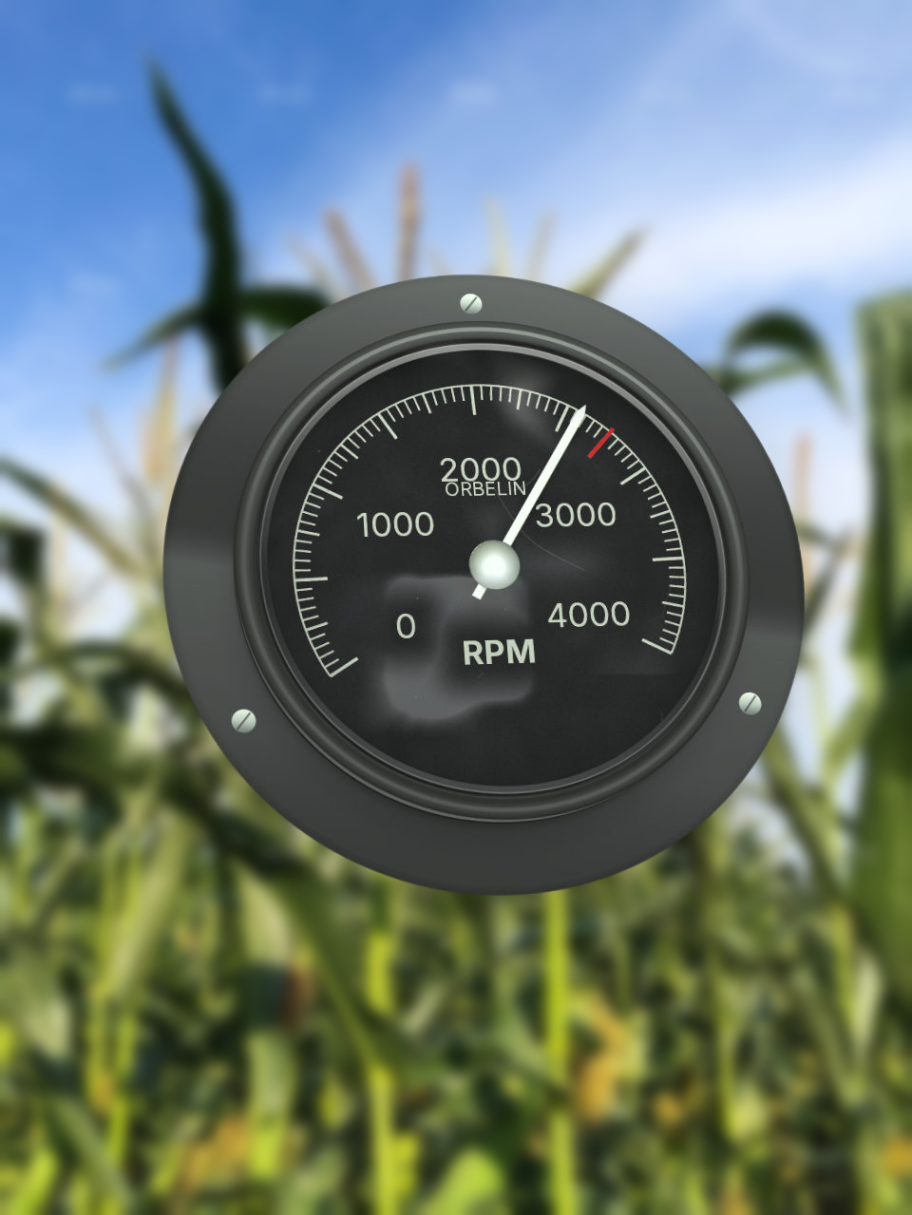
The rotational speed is 2575 rpm
